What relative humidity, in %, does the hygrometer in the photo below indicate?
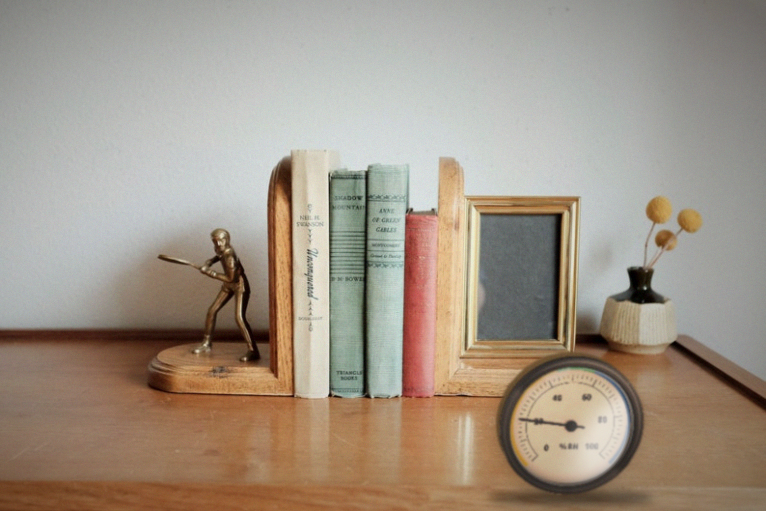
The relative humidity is 20 %
